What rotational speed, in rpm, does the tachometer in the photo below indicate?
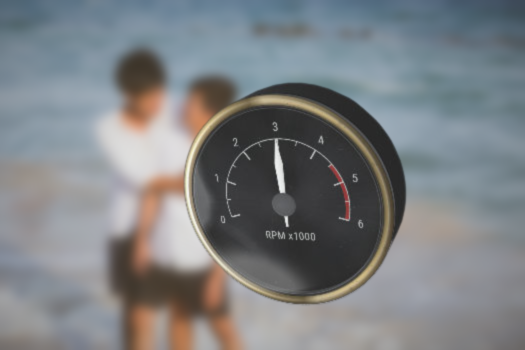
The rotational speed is 3000 rpm
